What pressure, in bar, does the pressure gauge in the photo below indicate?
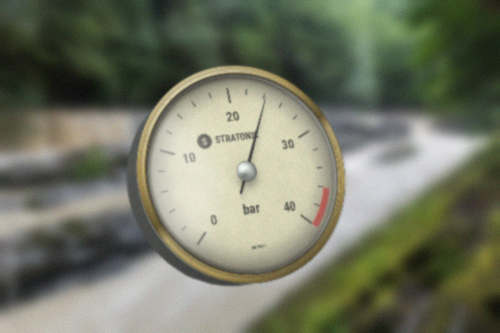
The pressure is 24 bar
